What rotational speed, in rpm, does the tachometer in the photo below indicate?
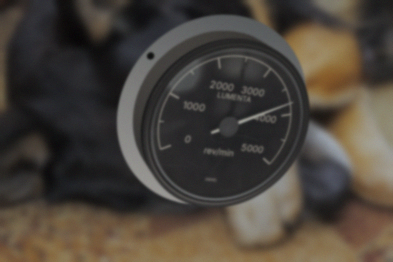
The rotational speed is 3750 rpm
